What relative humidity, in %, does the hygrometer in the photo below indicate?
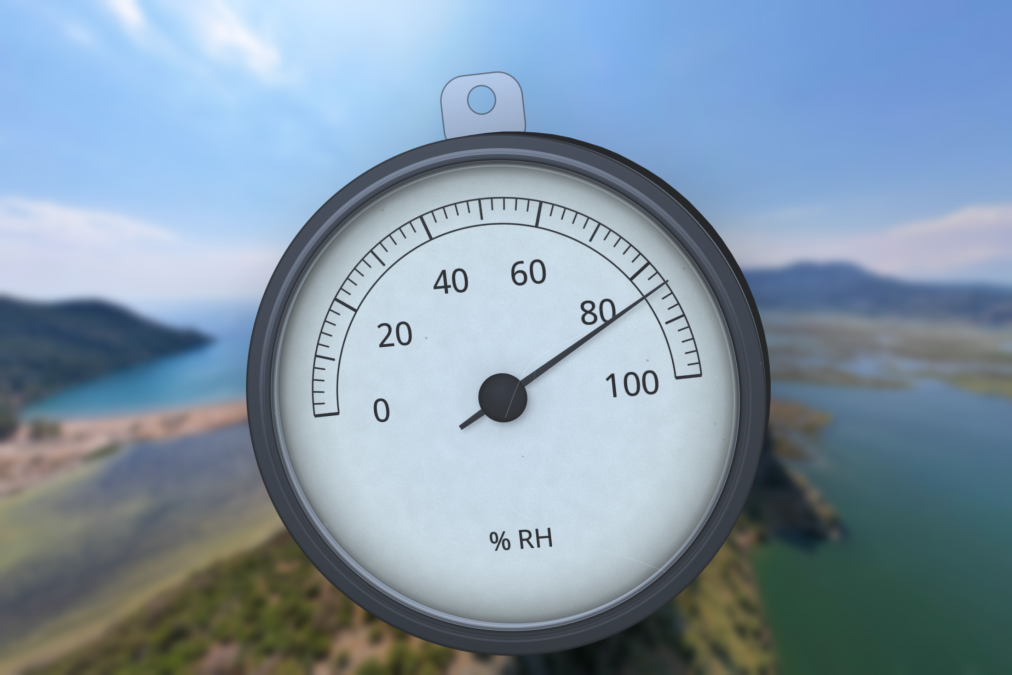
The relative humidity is 84 %
